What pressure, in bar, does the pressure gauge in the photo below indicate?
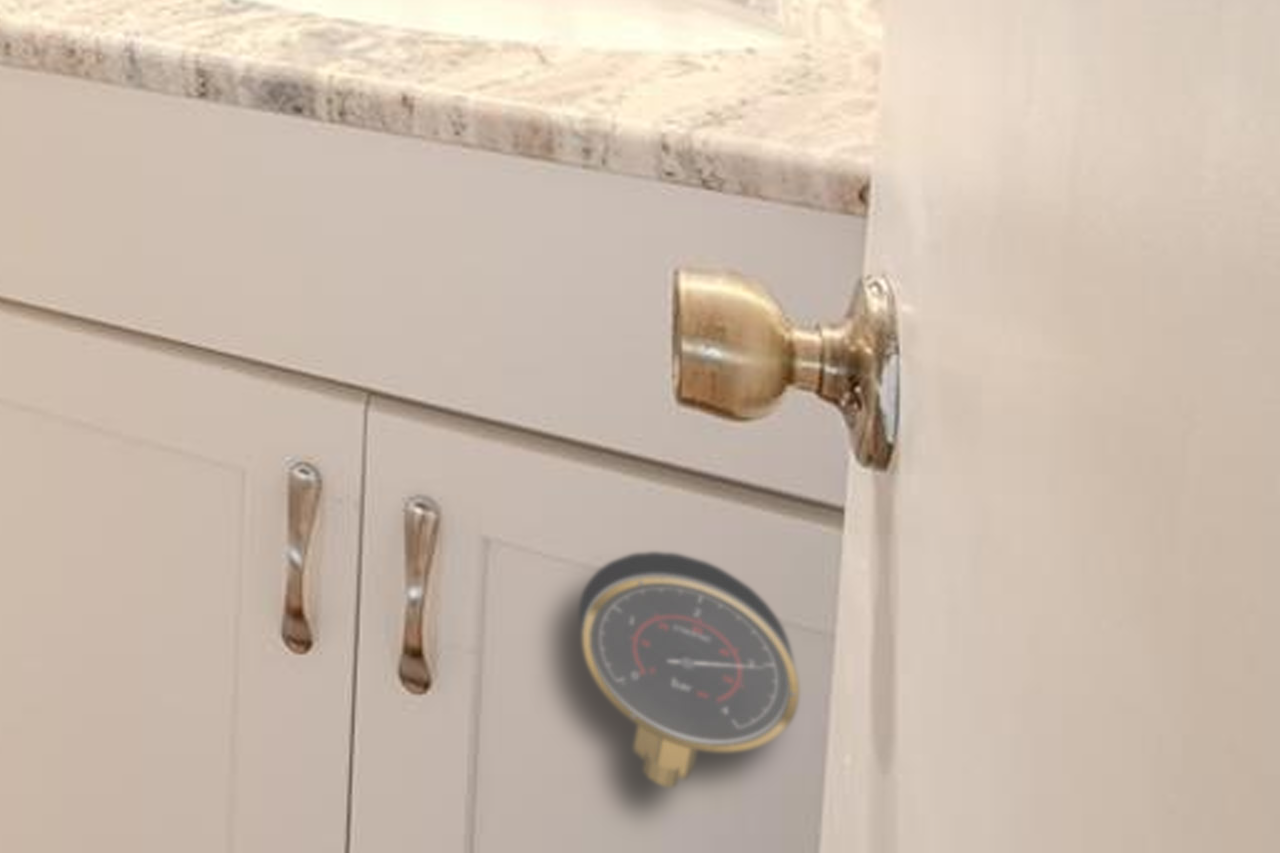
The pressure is 3 bar
